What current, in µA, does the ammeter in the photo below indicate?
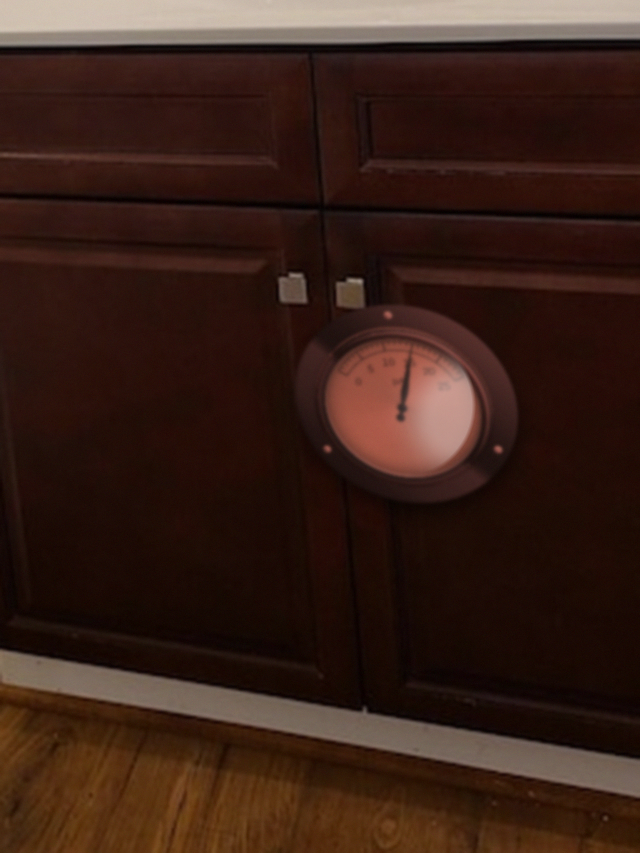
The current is 15 µA
